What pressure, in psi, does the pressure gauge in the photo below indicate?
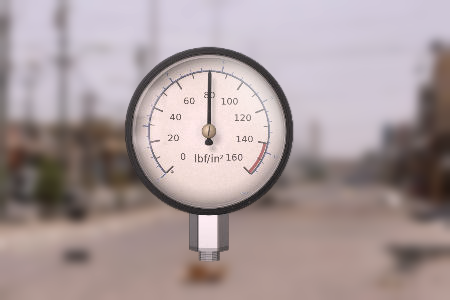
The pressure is 80 psi
